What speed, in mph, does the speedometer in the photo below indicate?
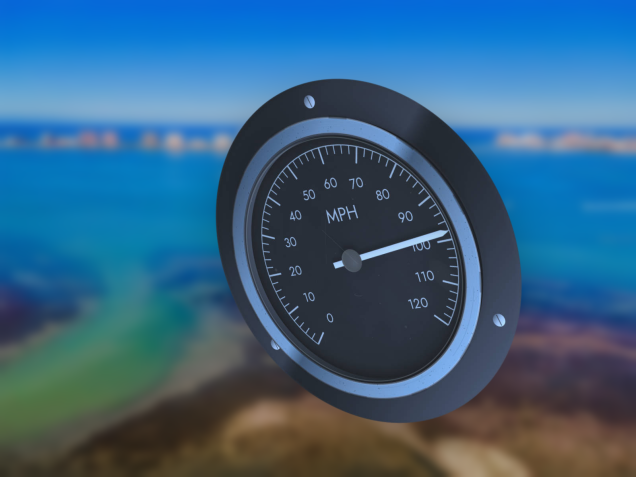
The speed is 98 mph
